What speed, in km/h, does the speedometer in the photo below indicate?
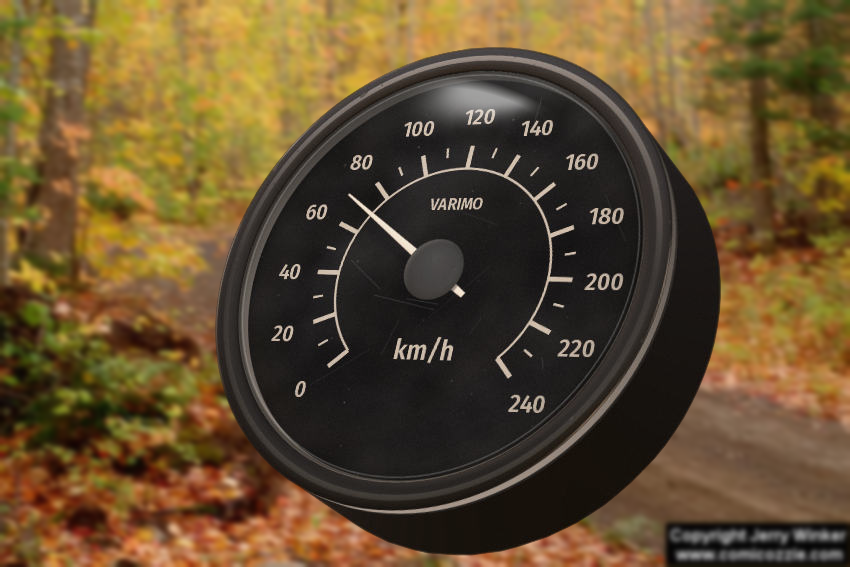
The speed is 70 km/h
